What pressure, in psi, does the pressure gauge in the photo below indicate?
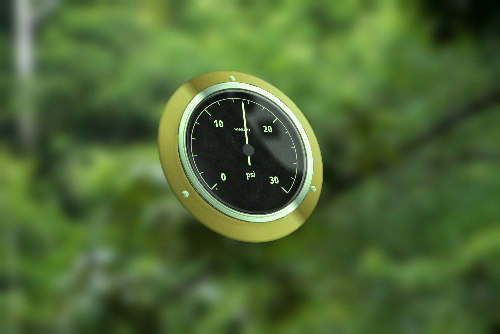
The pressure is 15 psi
